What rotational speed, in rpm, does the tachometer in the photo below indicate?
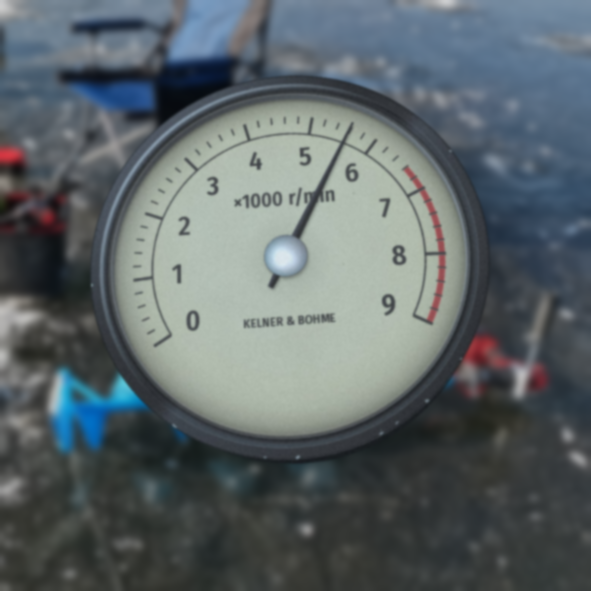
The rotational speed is 5600 rpm
